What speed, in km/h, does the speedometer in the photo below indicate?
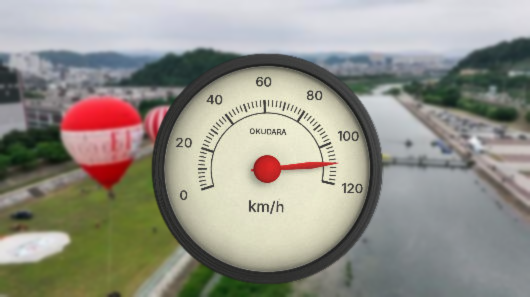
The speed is 110 km/h
